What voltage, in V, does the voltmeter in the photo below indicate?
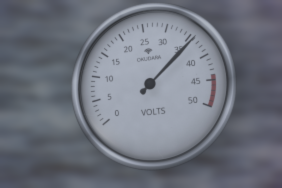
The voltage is 36 V
